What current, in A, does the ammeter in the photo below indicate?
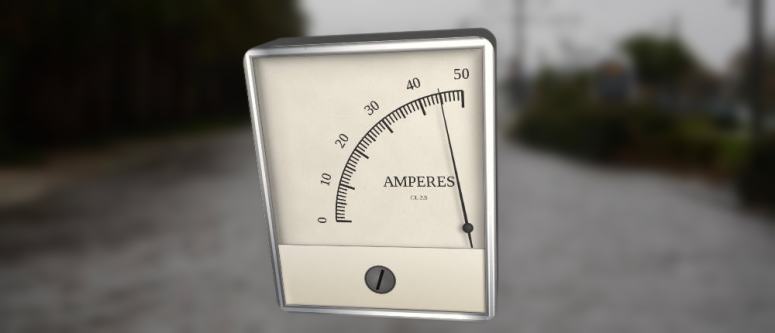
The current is 45 A
